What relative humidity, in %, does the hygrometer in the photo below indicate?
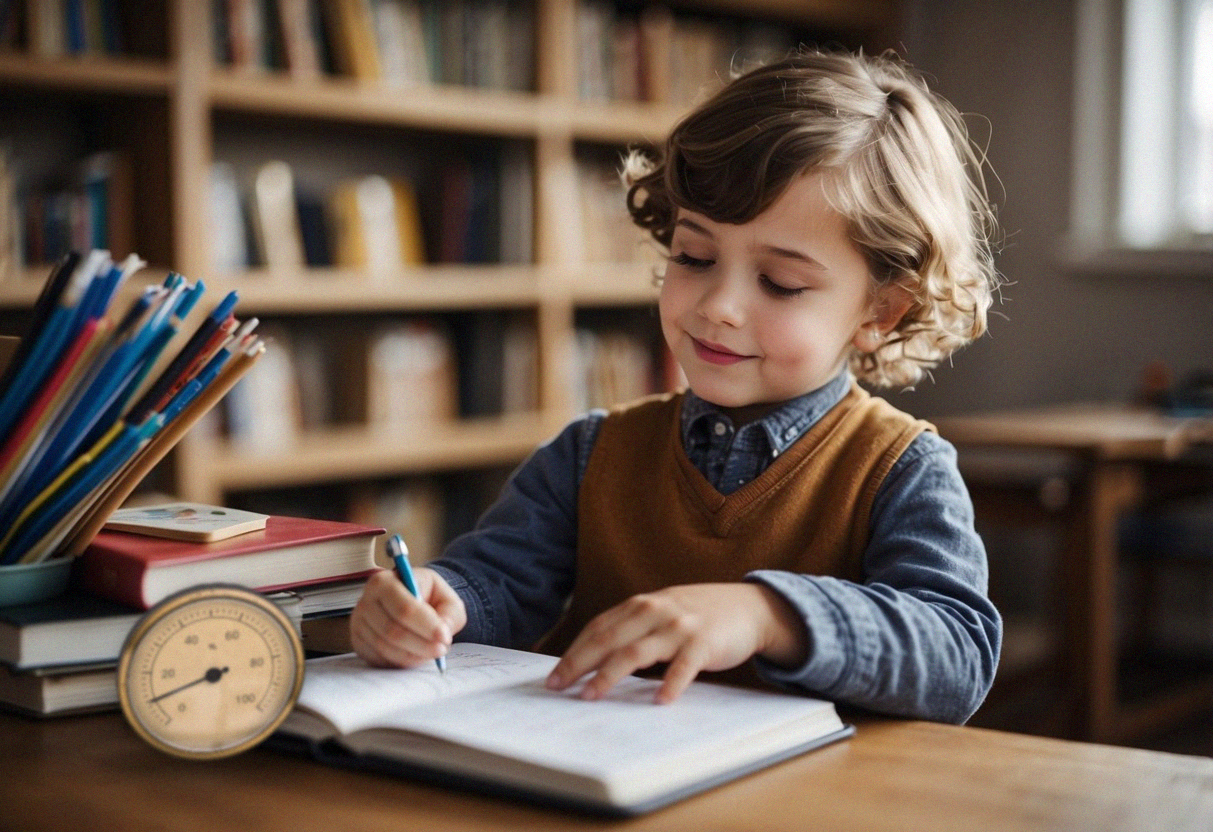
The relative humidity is 10 %
